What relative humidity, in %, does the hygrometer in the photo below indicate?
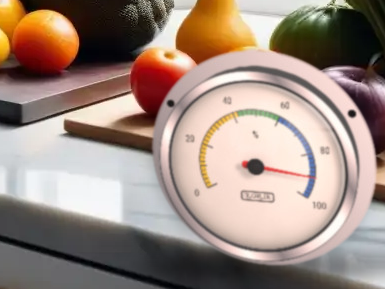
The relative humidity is 90 %
